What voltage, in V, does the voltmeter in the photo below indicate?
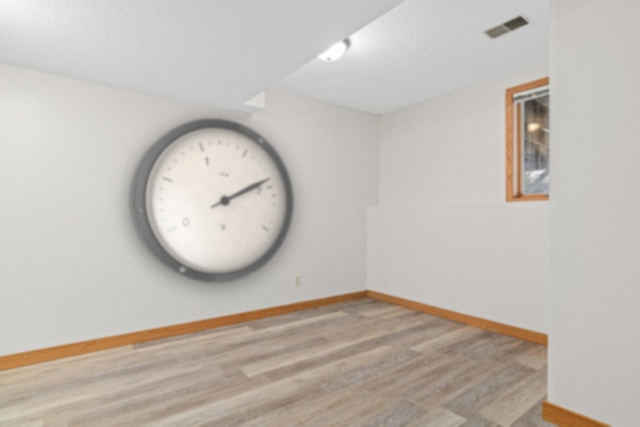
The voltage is 1.9 V
